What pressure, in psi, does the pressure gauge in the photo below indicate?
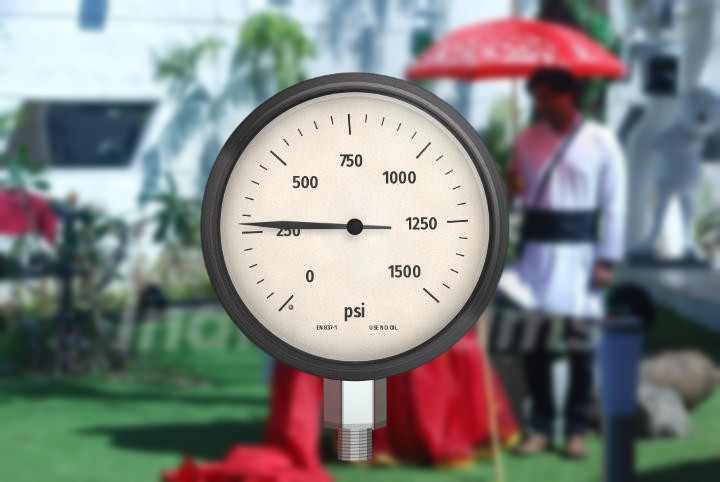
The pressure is 275 psi
